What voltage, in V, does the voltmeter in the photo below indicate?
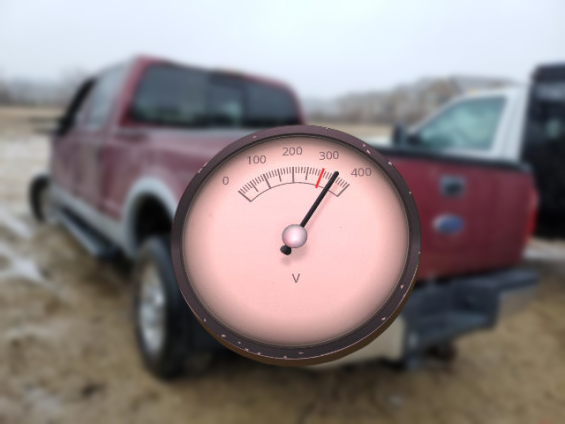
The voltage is 350 V
